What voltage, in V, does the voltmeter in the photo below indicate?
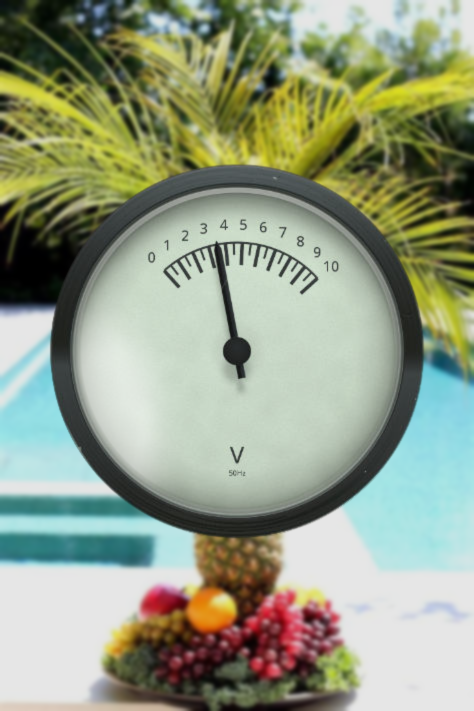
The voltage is 3.5 V
